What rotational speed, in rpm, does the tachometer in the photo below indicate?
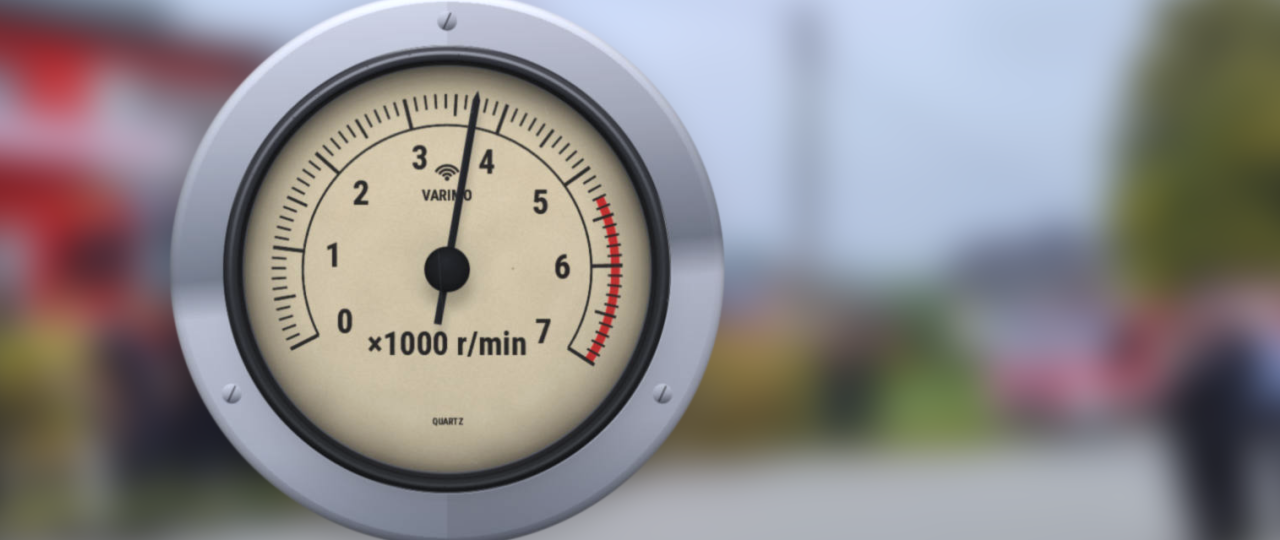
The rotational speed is 3700 rpm
